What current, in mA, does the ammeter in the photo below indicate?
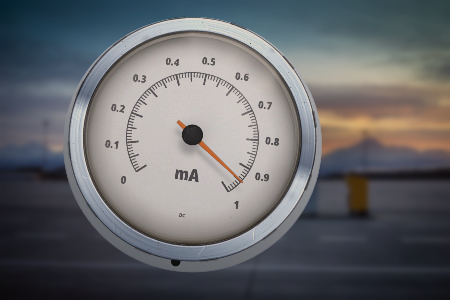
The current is 0.95 mA
